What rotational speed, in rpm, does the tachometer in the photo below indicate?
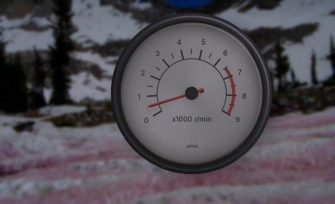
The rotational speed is 500 rpm
